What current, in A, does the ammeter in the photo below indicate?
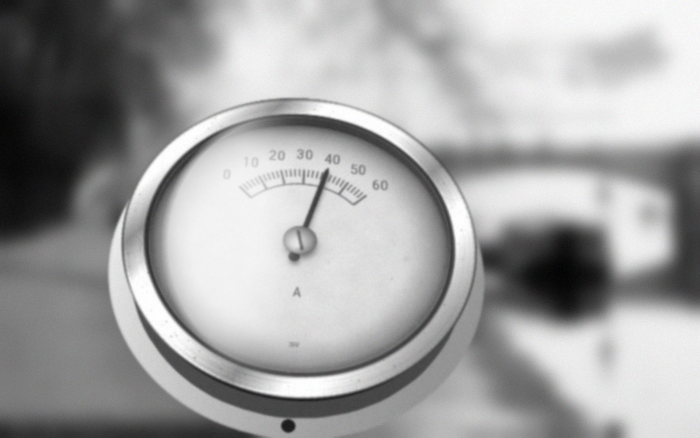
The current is 40 A
